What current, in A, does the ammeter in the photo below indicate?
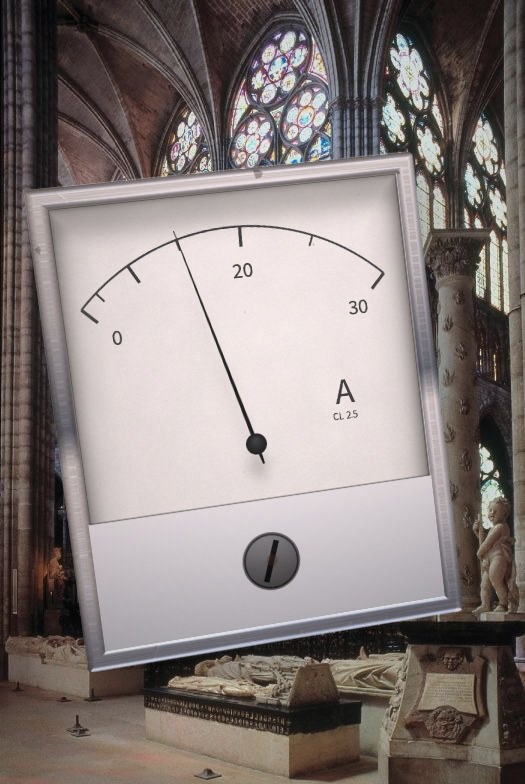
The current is 15 A
